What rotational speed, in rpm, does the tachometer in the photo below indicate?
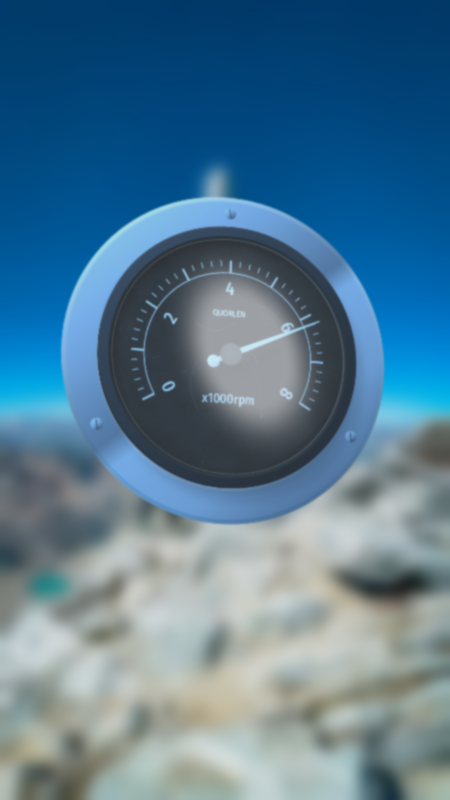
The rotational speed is 6200 rpm
